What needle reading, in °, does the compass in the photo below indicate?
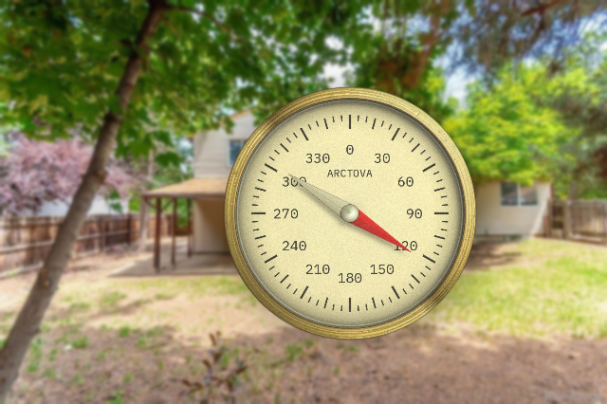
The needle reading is 122.5 °
